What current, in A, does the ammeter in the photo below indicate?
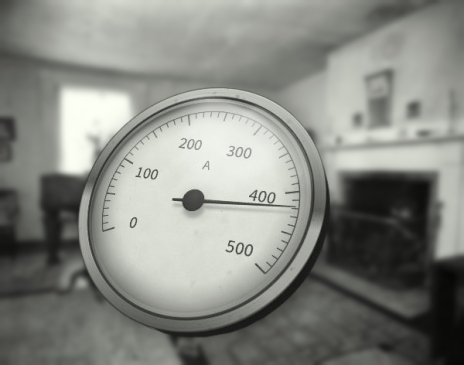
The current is 420 A
